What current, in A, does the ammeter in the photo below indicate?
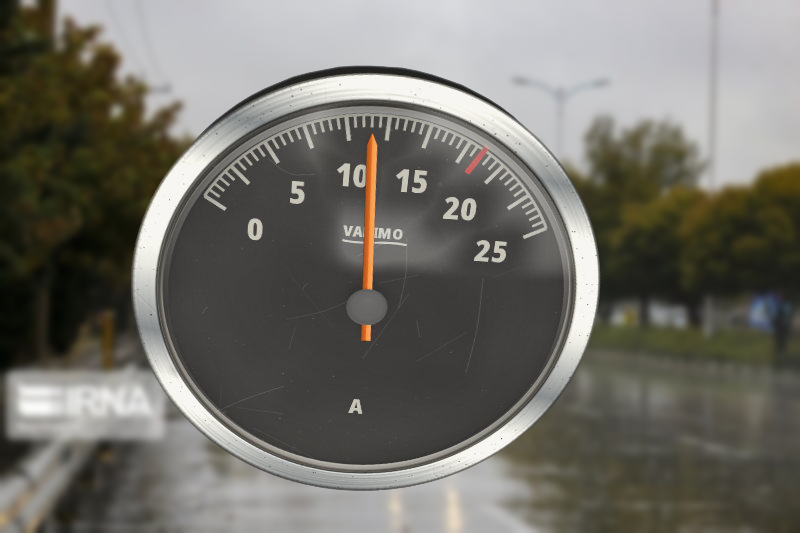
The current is 11.5 A
